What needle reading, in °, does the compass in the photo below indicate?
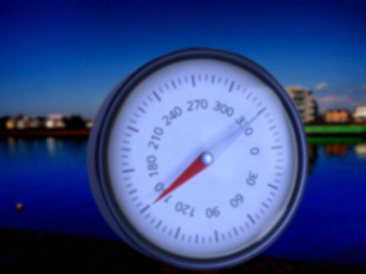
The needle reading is 150 °
